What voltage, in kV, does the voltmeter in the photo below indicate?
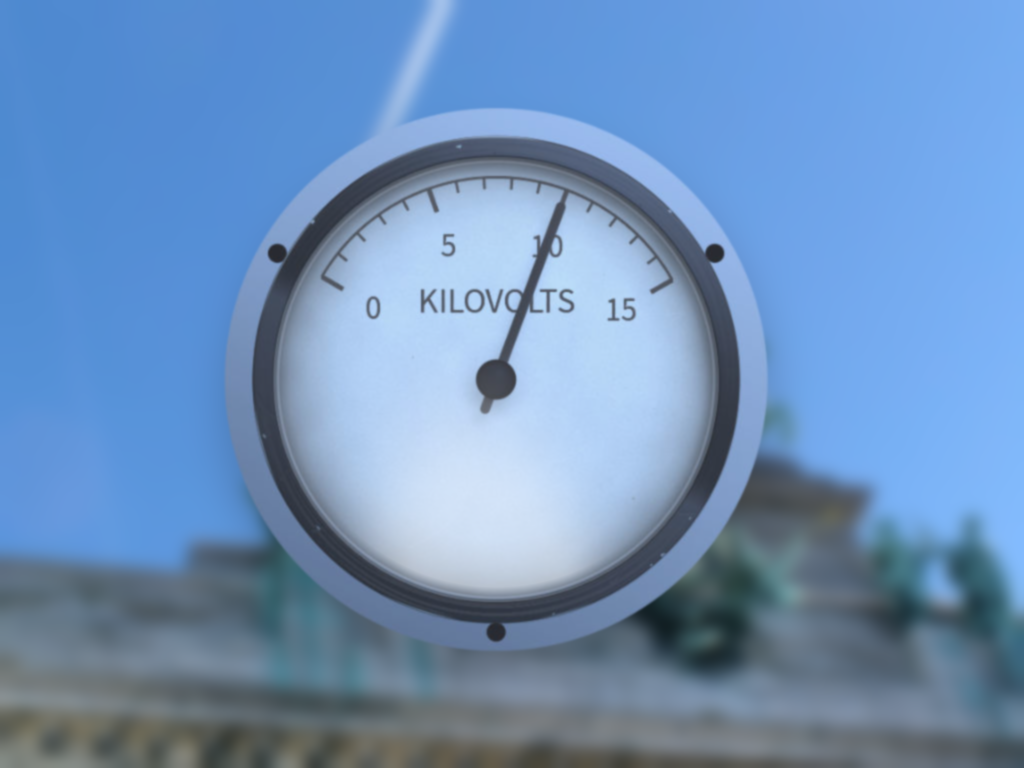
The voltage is 10 kV
